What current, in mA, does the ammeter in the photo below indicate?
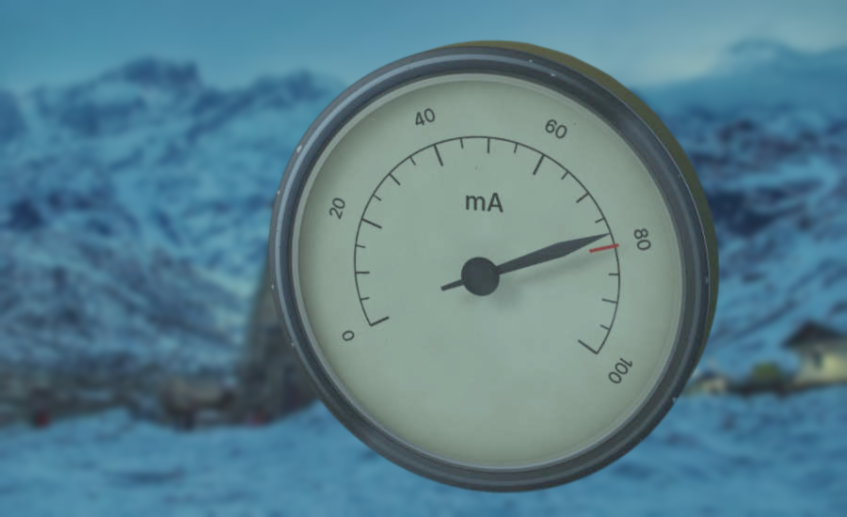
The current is 77.5 mA
